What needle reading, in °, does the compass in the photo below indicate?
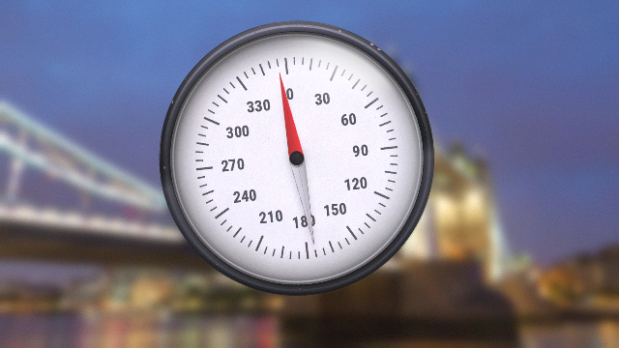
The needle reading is 355 °
